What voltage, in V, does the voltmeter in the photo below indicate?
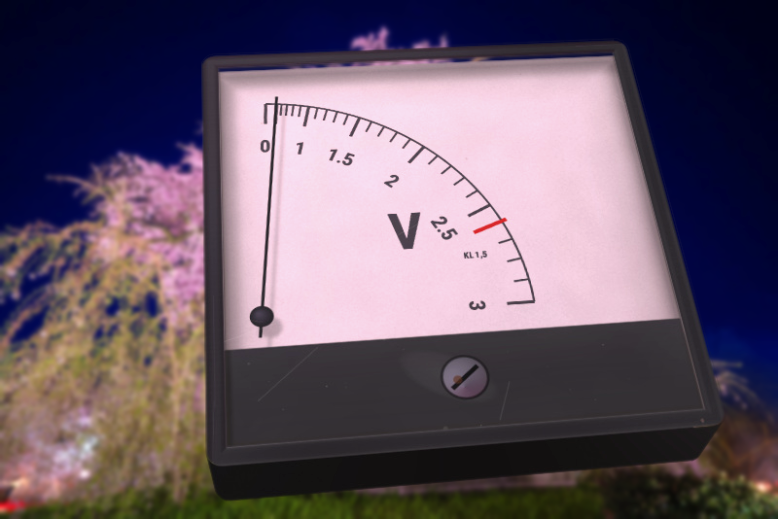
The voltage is 0.5 V
